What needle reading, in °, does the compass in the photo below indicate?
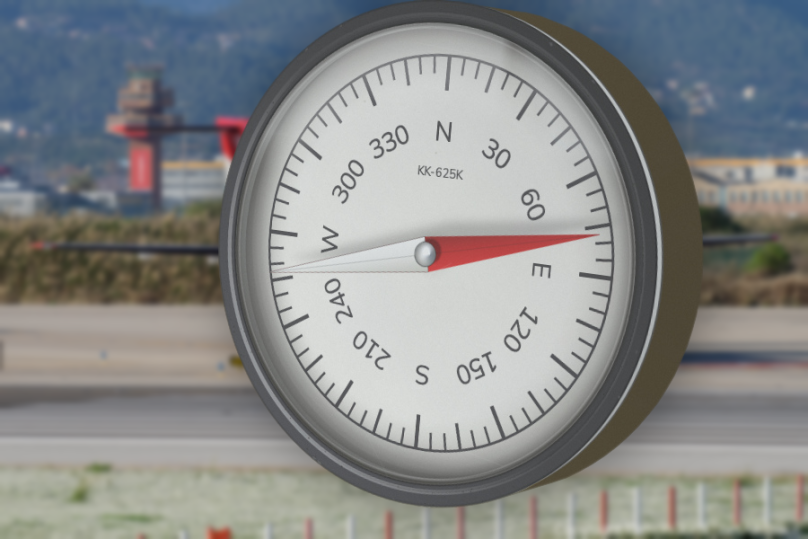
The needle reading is 77.5 °
